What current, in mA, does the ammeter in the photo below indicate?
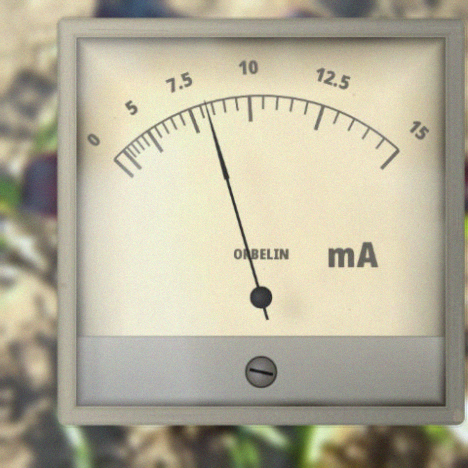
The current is 8.25 mA
